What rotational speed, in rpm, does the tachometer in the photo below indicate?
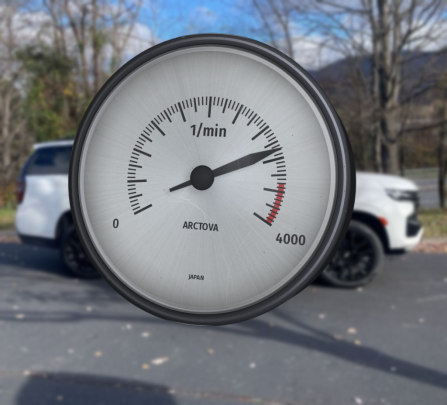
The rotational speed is 3100 rpm
